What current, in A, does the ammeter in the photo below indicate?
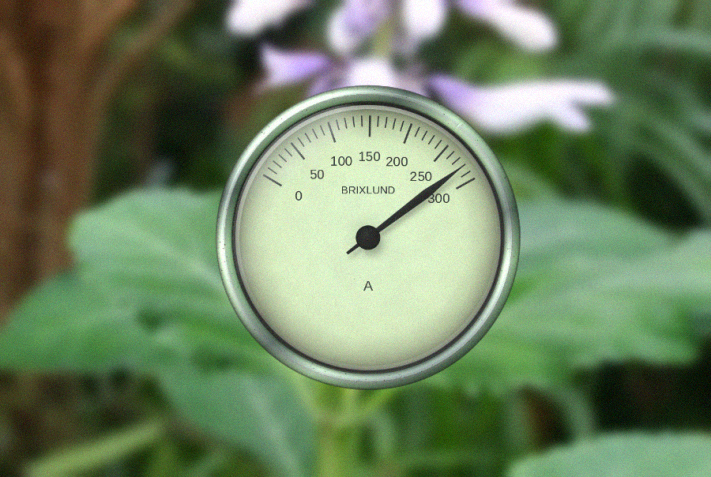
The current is 280 A
